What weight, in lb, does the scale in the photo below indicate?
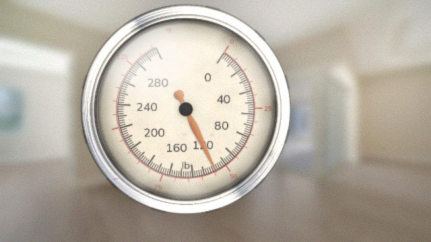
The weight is 120 lb
